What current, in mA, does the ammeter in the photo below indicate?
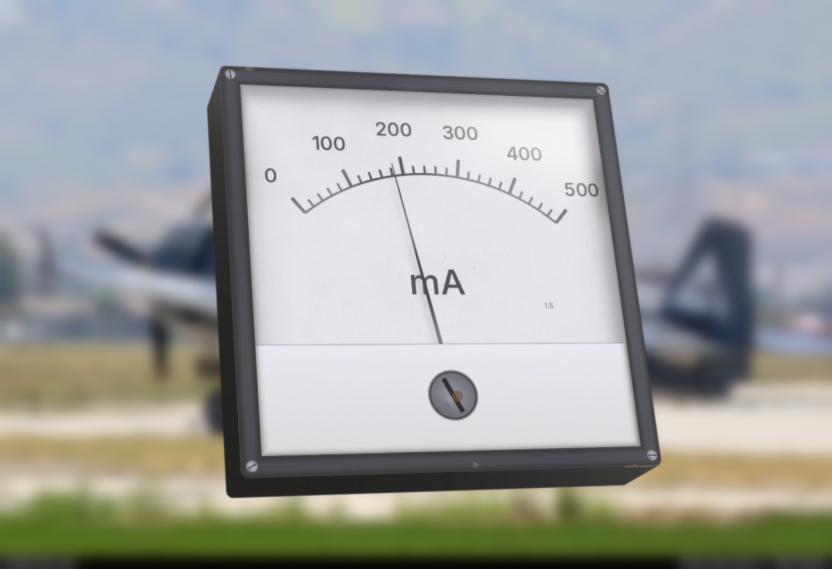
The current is 180 mA
